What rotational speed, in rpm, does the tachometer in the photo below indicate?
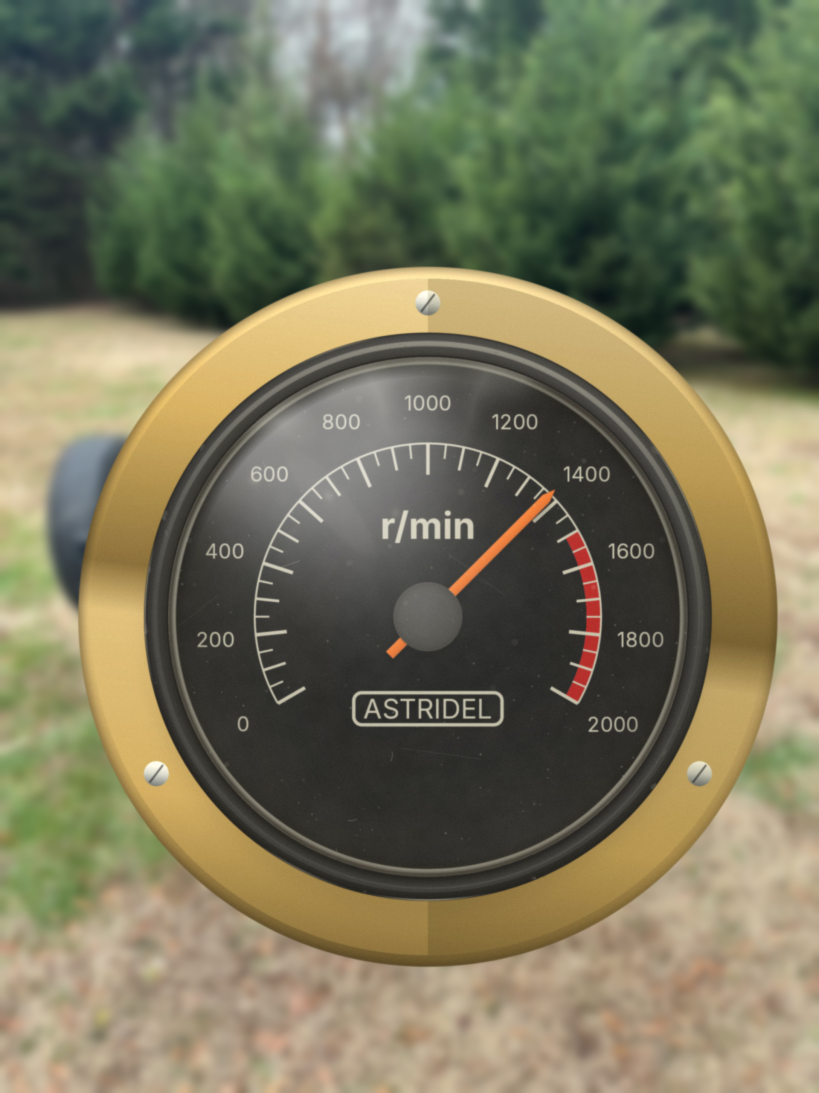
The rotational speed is 1375 rpm
